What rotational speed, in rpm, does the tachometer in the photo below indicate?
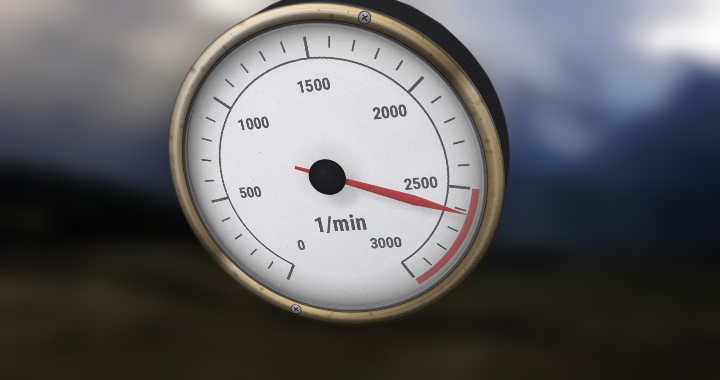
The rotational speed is 2600 rpm
